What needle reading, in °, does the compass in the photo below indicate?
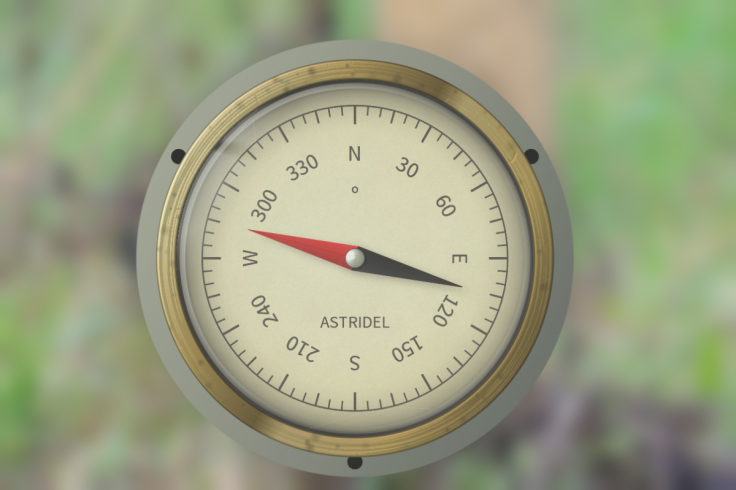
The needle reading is 285 °
